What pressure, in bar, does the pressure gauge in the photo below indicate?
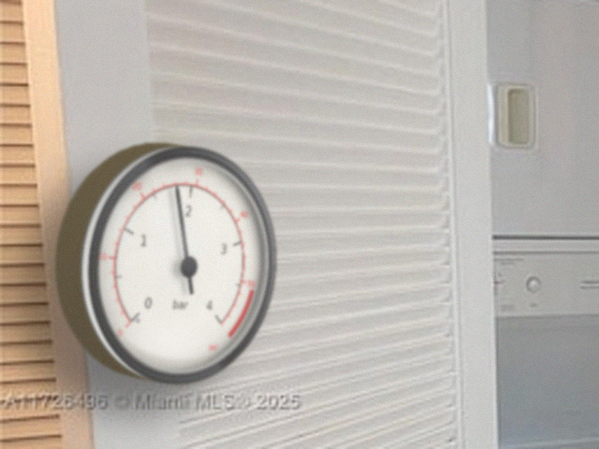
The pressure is 1.75 bar
